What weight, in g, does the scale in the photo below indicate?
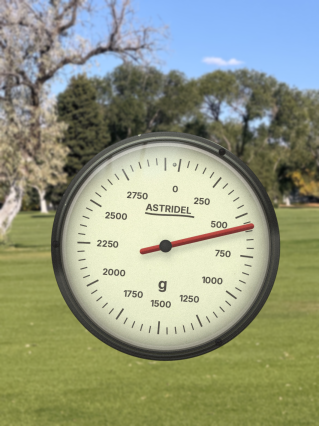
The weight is 575 g
